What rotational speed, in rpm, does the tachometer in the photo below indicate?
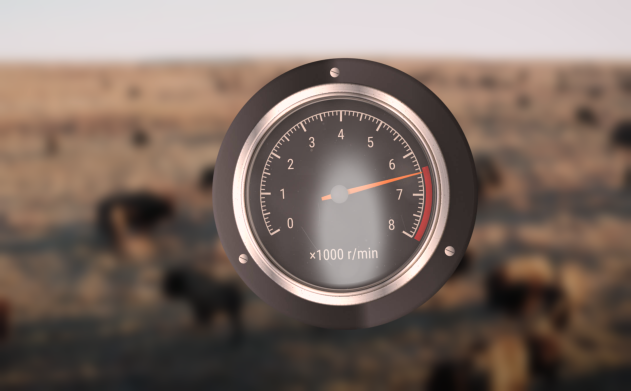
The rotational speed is 6500 rpm
